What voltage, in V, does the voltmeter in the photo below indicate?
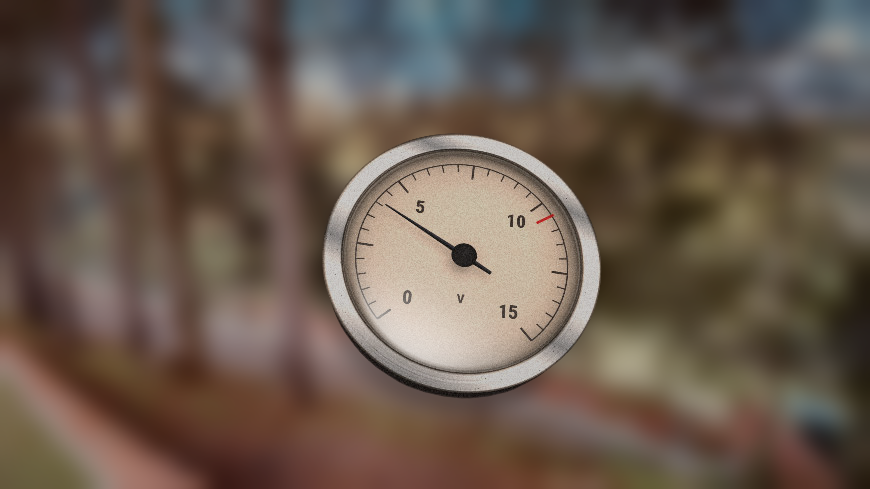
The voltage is 4 V
